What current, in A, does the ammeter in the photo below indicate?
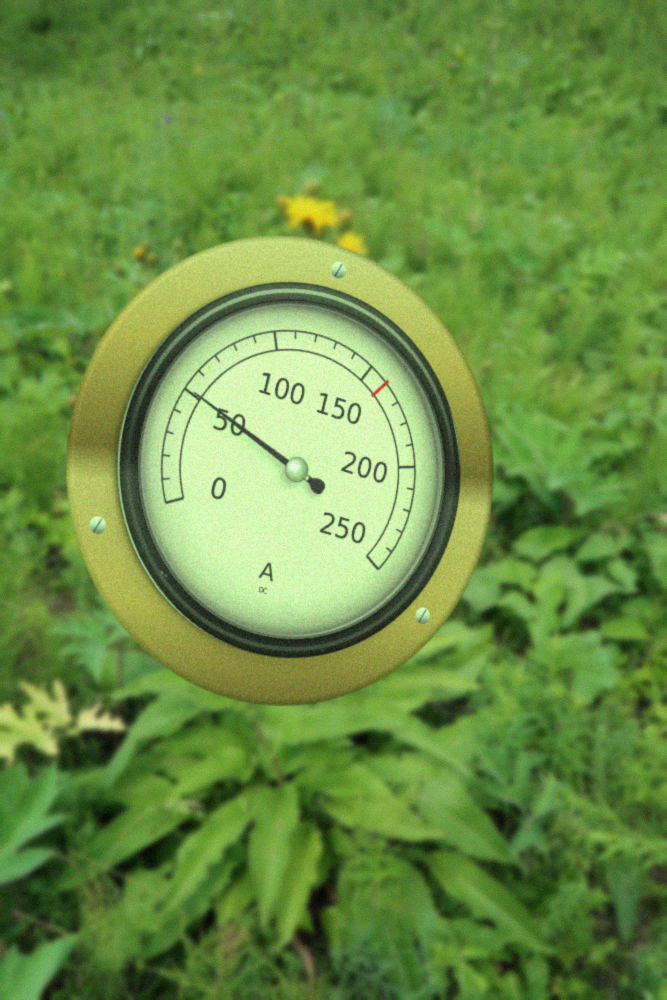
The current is 50 A
